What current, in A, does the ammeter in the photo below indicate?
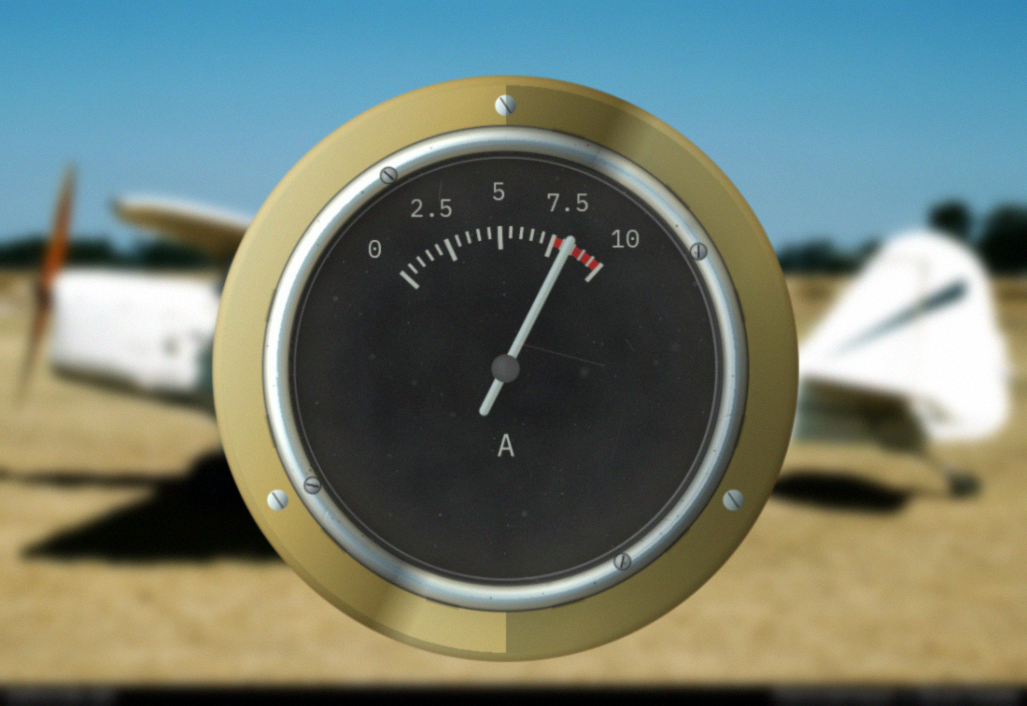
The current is 8.25 A
